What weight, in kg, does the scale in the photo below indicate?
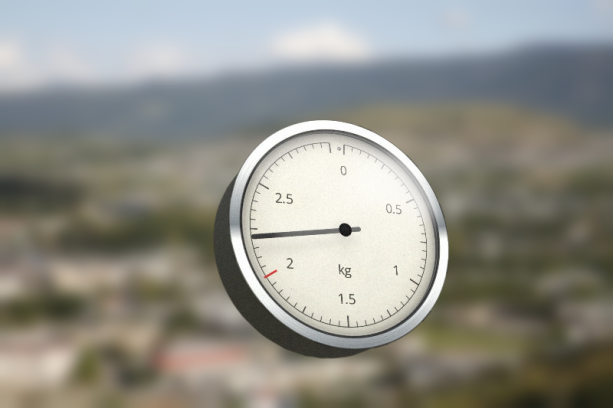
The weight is 2.2 kg
